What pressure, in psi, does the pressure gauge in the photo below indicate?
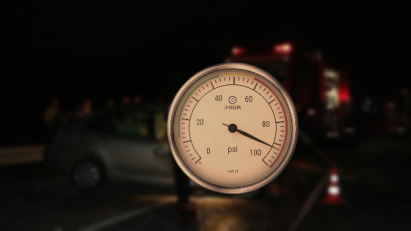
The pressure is 92 psi
